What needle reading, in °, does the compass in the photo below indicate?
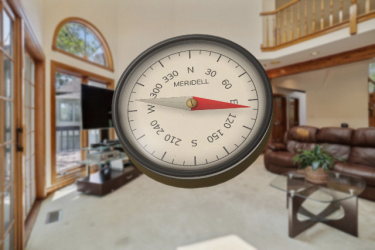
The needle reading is 100 °
